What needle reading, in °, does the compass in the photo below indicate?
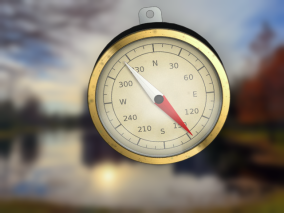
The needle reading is 145 °
